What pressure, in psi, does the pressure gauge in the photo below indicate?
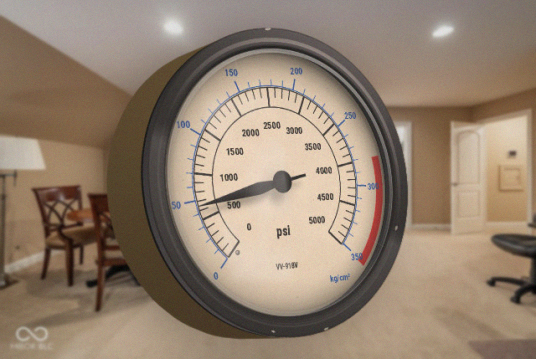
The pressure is 650 psi
